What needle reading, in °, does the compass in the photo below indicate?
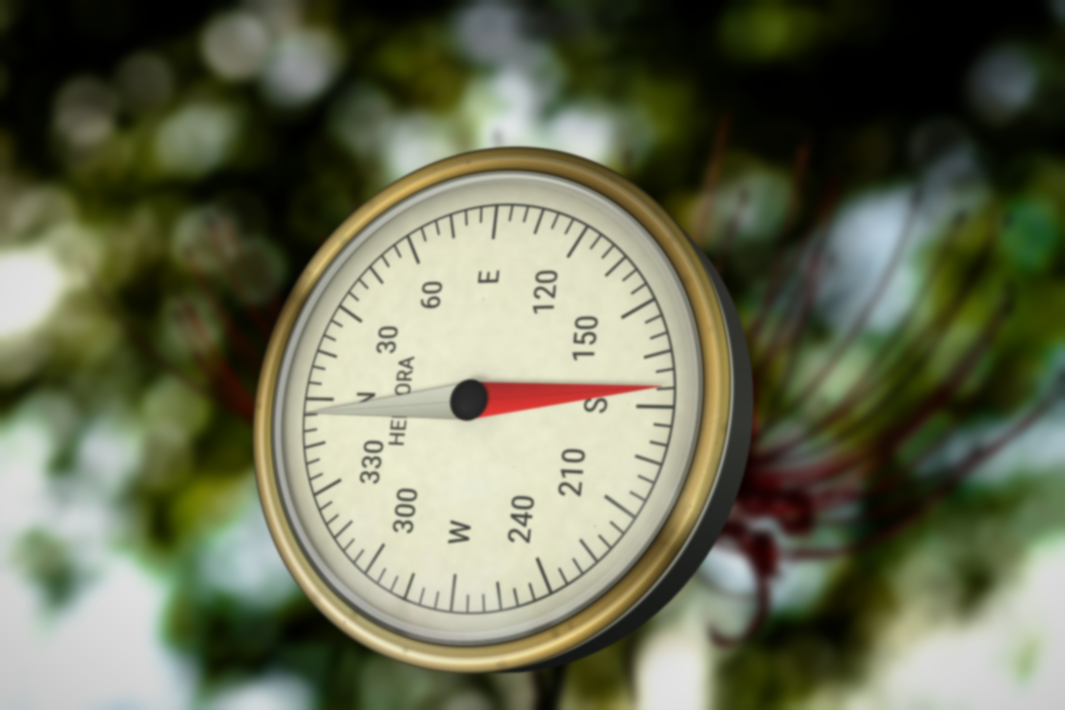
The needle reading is 175 °
